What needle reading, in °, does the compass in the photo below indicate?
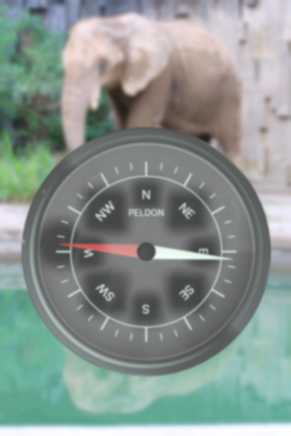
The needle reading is 275 °
